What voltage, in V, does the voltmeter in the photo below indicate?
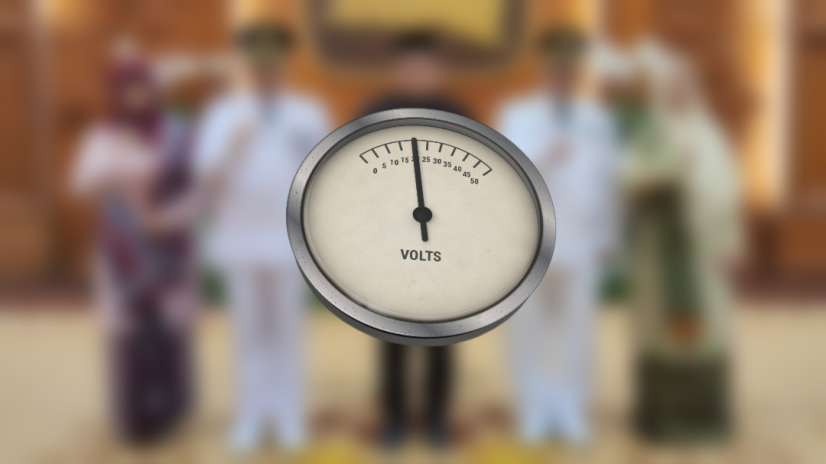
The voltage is 20 V
